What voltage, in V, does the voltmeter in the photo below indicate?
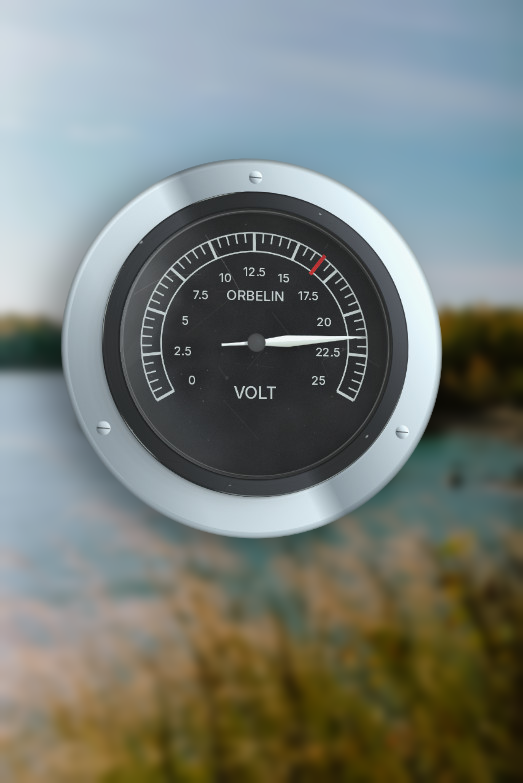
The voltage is 21.5 V
